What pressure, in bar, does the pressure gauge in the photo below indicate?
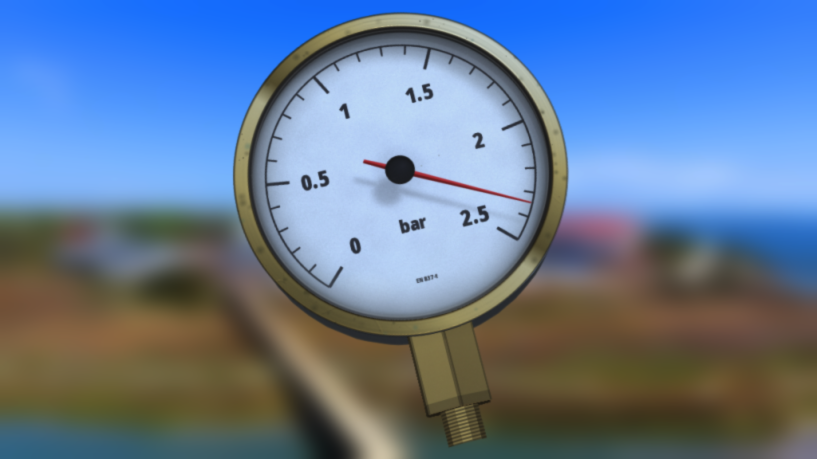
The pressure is 2.35 bar
